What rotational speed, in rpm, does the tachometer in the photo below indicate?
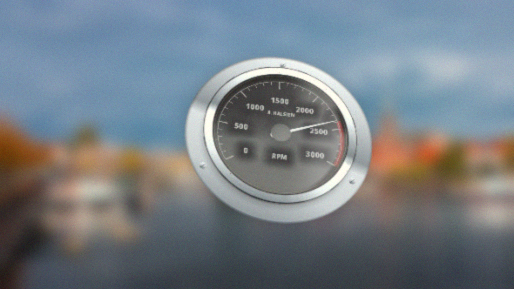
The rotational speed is 2400 rpm
